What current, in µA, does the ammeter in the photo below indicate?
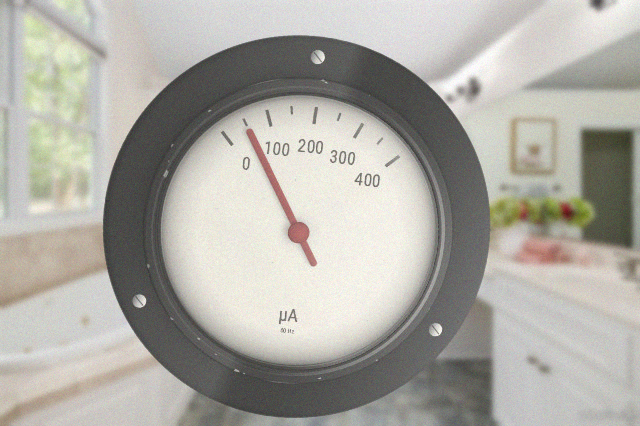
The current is 50 µA
